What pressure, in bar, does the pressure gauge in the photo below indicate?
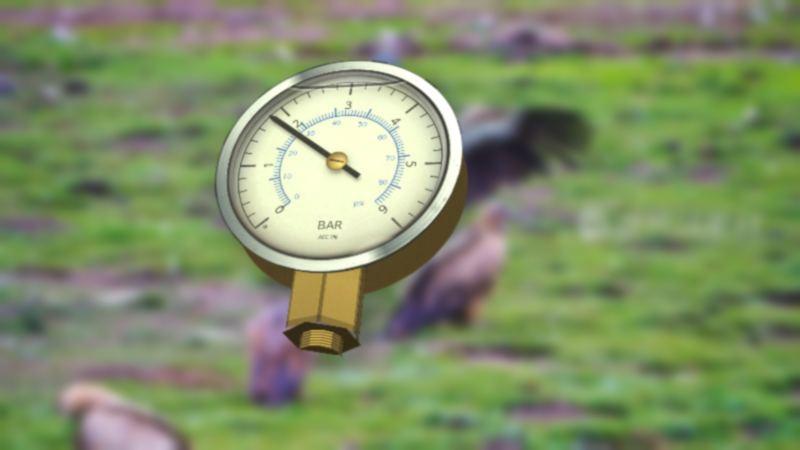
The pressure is 1.8 bar
